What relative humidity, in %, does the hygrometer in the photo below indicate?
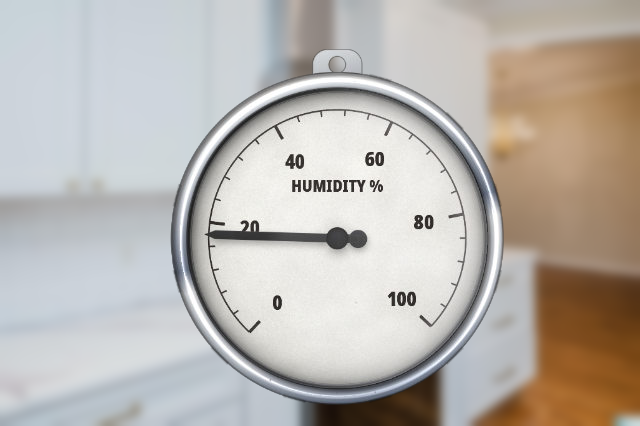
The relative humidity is 18 %
